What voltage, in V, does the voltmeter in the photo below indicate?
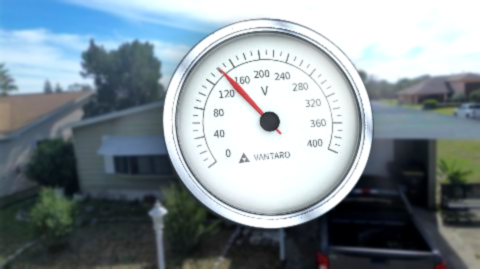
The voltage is 140 V
